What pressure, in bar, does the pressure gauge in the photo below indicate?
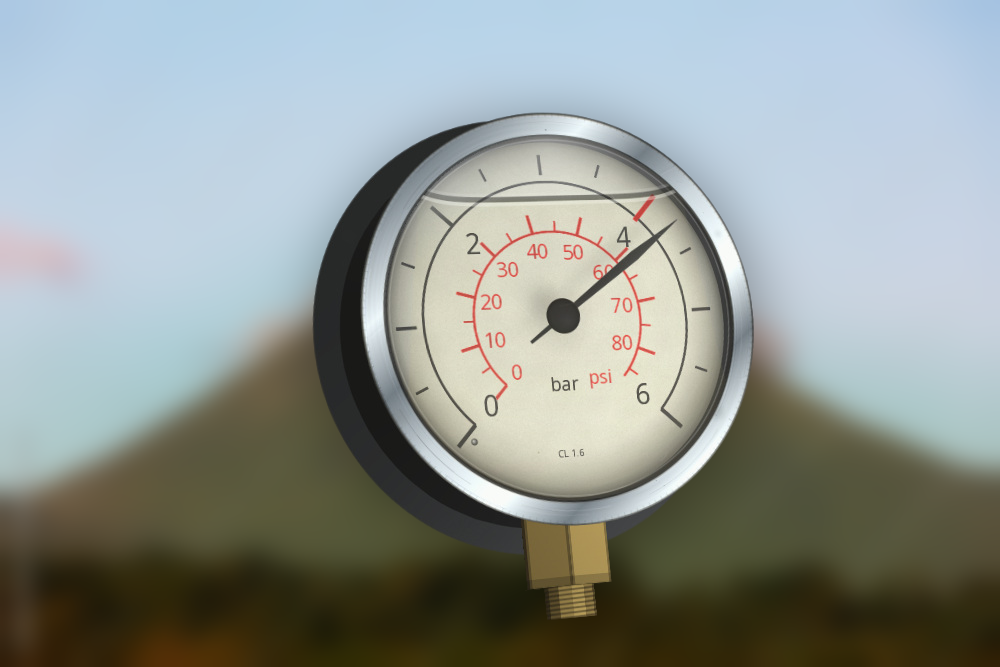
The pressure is 4.25 bar
